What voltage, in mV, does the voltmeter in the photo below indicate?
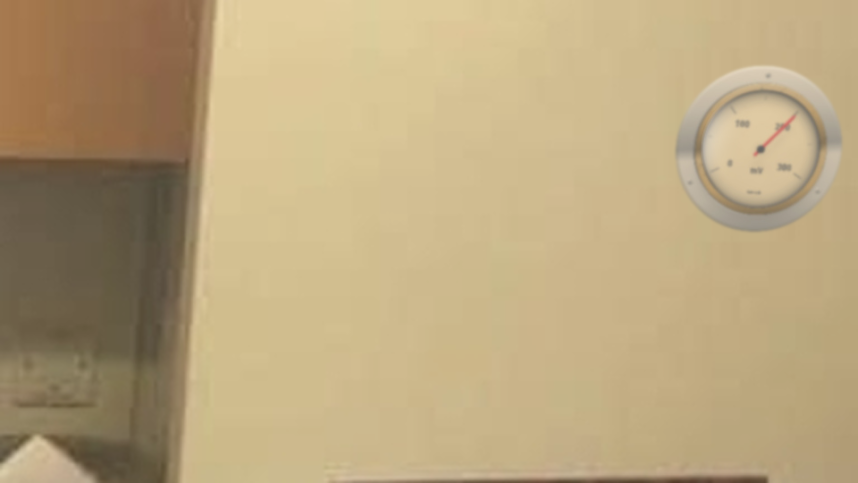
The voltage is 200 mV
